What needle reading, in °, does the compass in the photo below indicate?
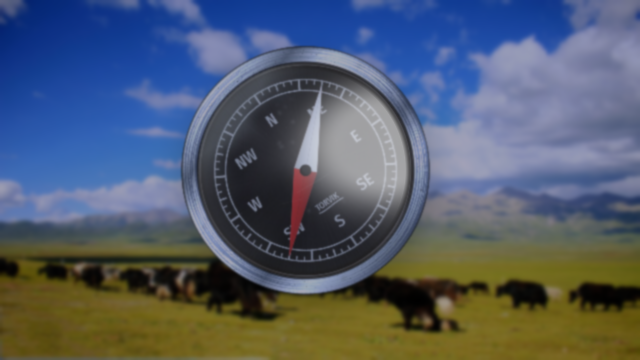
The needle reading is 225 °
